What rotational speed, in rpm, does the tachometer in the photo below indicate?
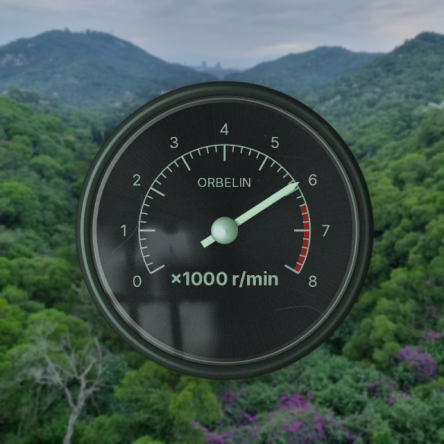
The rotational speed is 5900 rpm
